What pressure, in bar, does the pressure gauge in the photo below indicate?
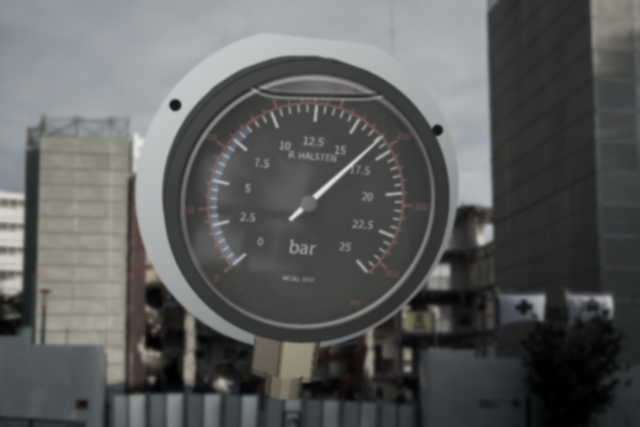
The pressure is 16.5 bar
